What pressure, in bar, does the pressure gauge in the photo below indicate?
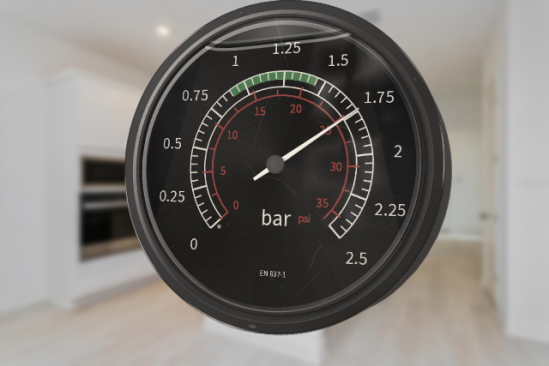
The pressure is 1.75 bar
